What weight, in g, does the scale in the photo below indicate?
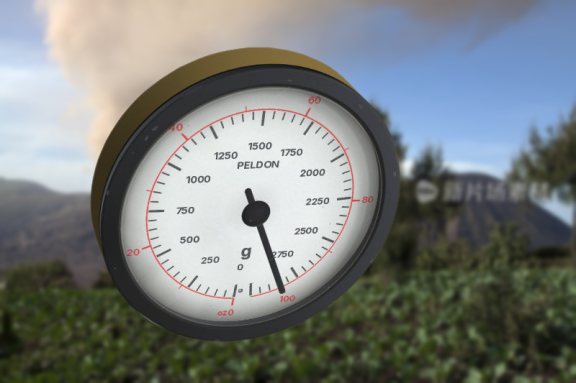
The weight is 2850 g
